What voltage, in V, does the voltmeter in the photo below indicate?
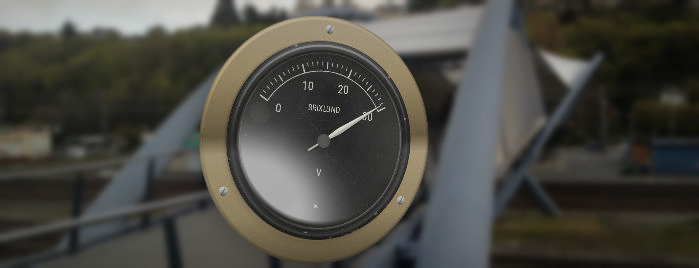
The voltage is 29 V
